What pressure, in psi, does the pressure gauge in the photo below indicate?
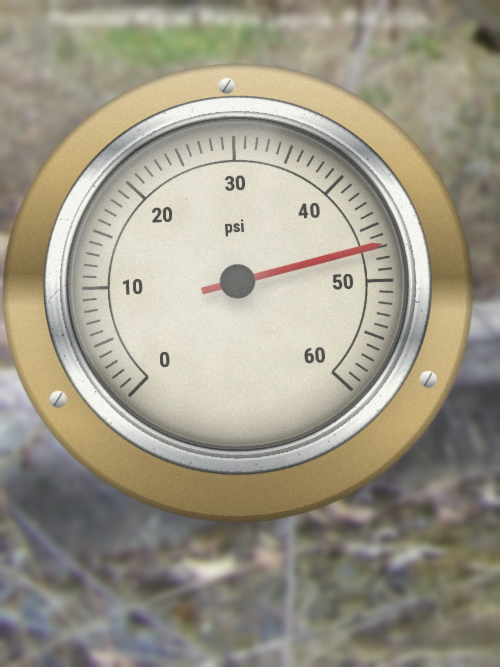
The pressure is 47 psi
